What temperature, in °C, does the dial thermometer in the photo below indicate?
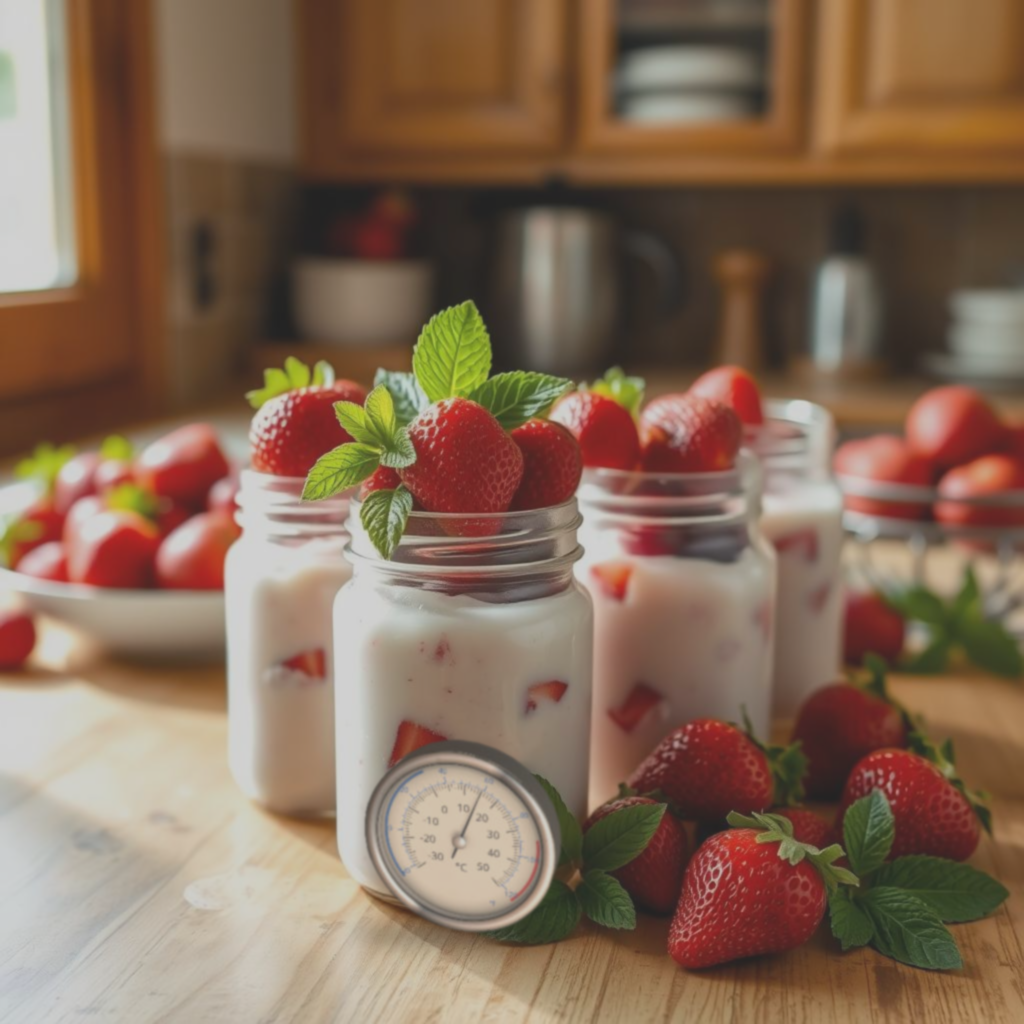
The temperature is 15 °C
